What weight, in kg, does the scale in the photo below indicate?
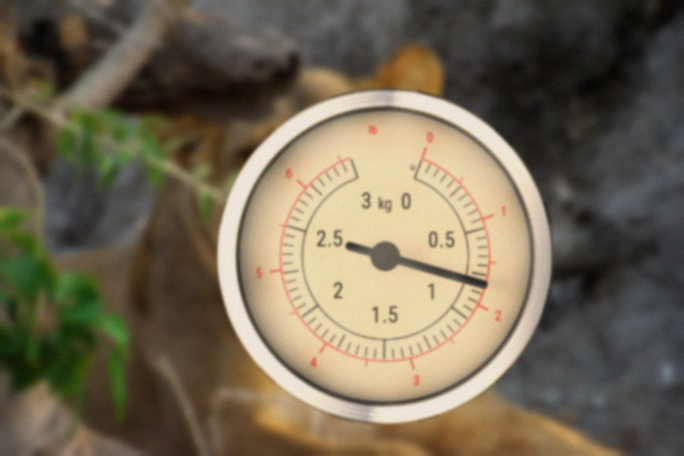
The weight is 0.8 kg
